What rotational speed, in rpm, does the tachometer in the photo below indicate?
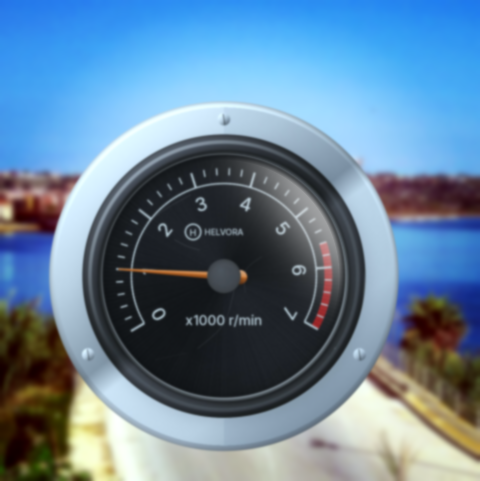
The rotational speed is 1000 rpm
